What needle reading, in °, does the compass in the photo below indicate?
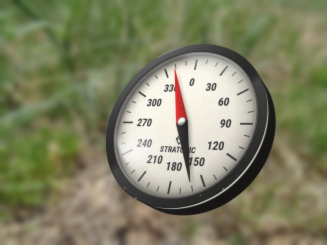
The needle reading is 340 °
